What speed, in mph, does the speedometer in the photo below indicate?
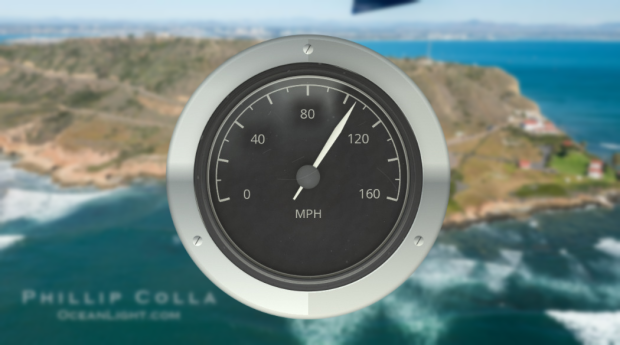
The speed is 105 mph
